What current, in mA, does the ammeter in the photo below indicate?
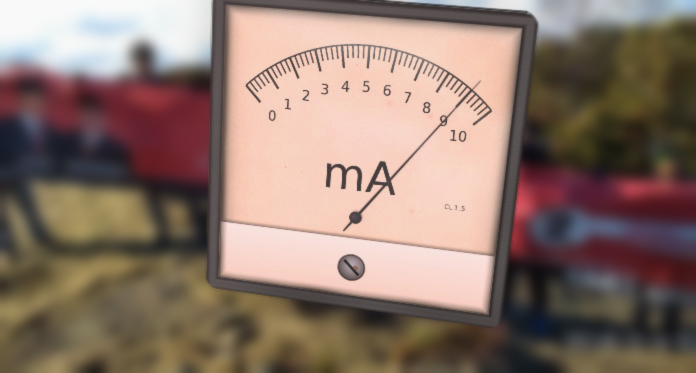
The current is 9 mA
